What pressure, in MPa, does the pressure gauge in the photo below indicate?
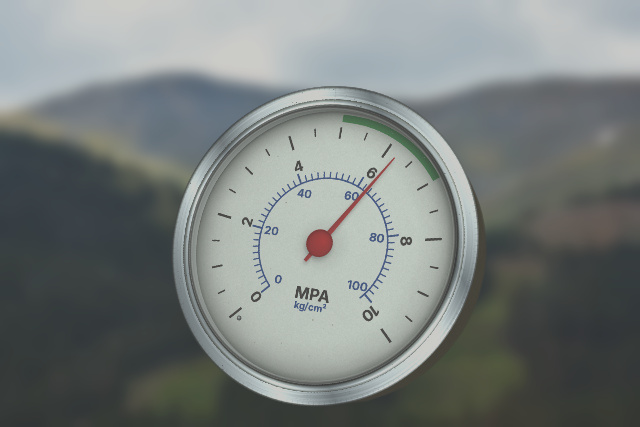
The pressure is 6.25 MPa
